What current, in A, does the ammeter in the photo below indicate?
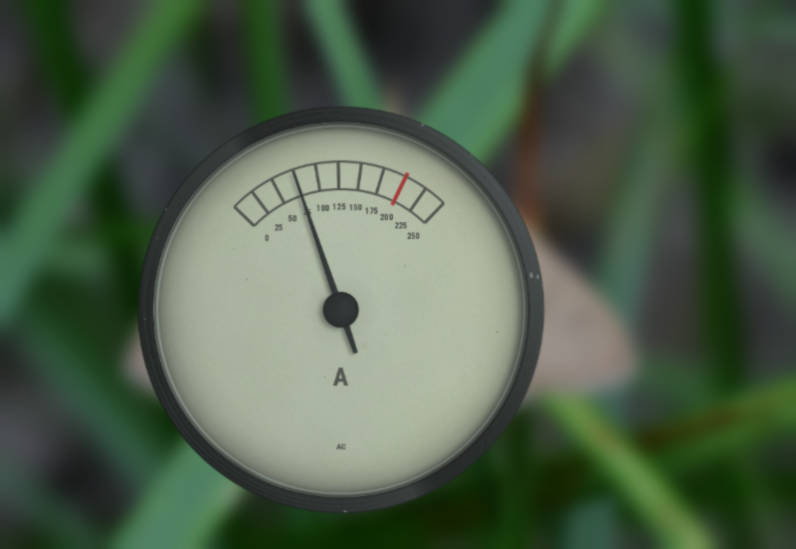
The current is 75 A
